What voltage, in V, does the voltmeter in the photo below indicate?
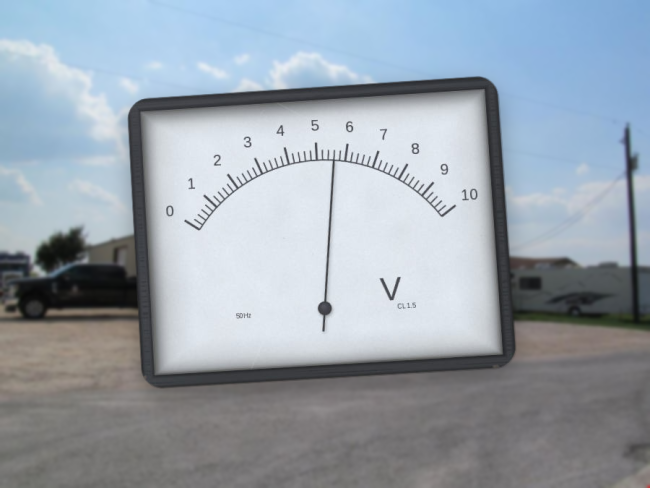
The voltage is 5.6 V
